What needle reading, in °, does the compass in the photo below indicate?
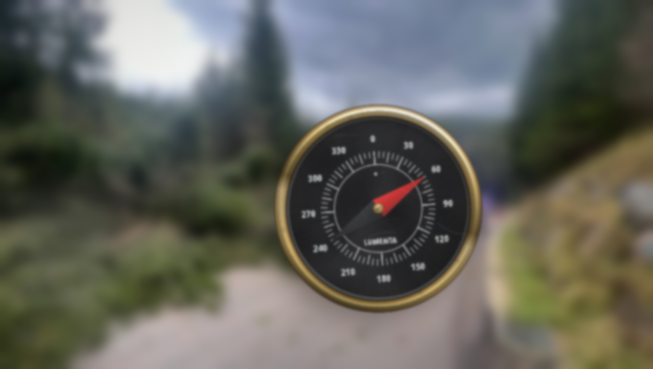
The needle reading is 60 °
